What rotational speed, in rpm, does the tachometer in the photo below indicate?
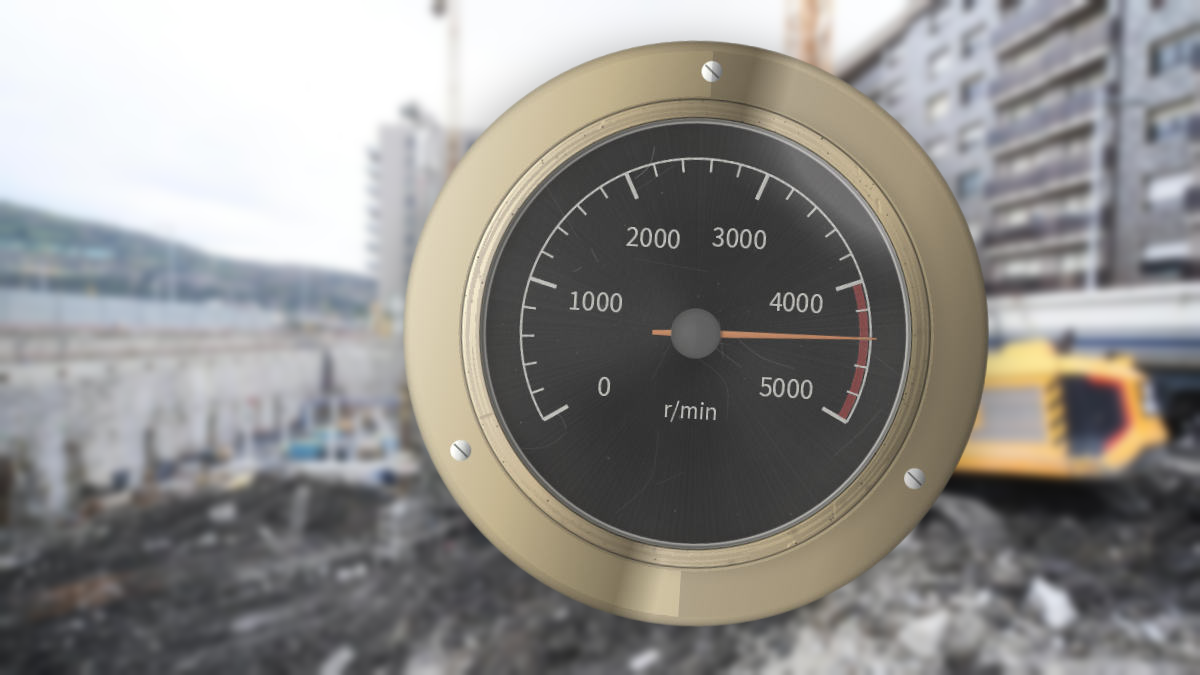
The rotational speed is 4400 rpm
